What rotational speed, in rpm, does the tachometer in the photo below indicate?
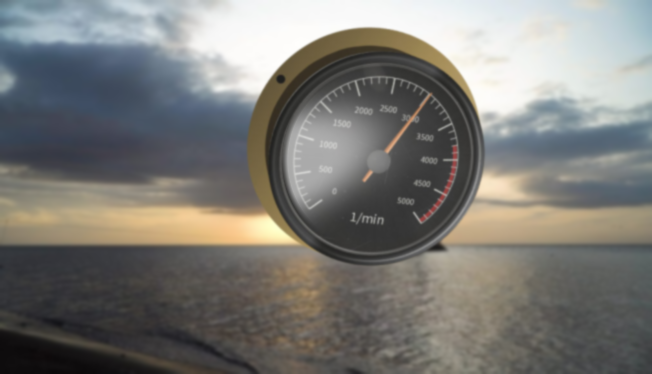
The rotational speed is 3000 rpm
